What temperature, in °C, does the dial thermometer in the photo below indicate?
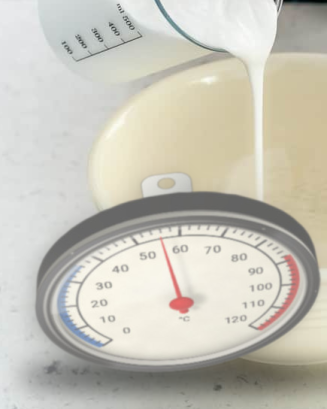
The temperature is 56 °C
